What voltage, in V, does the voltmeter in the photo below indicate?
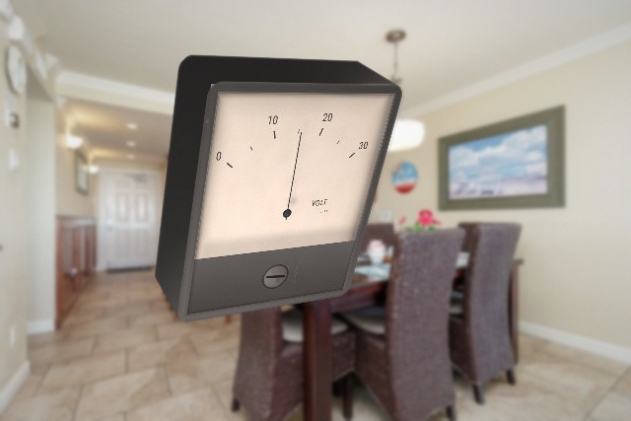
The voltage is 15 V
